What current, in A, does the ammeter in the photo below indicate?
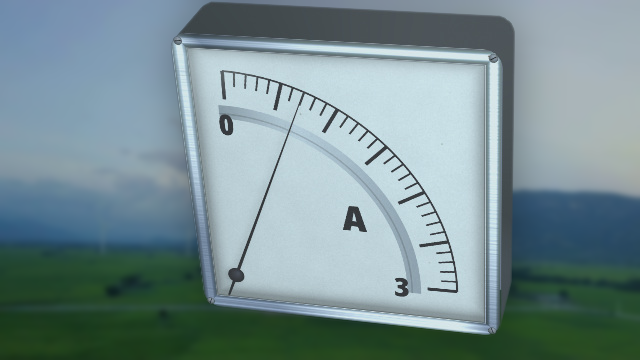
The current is 0.7 A
